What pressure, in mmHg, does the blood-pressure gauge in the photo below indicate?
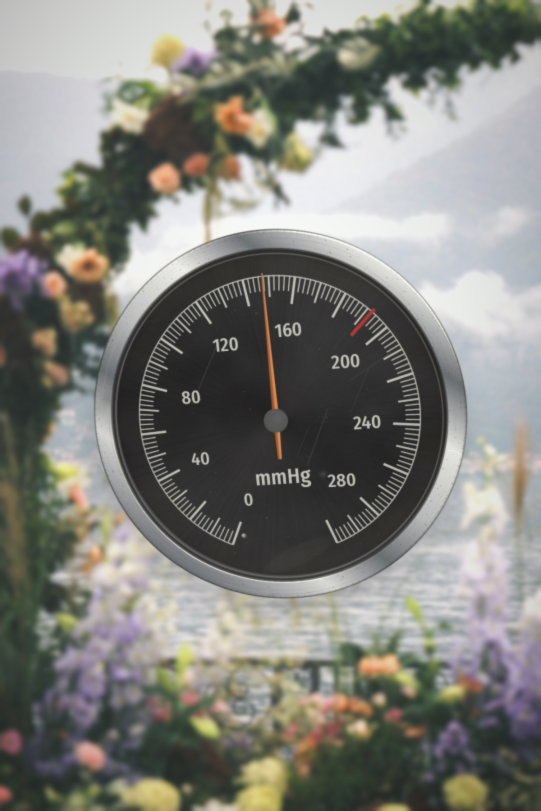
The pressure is 148 mmHg
